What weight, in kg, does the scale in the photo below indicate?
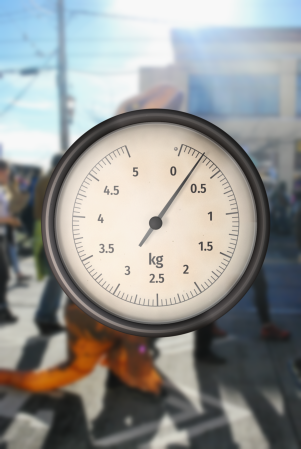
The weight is 0.25 kg
